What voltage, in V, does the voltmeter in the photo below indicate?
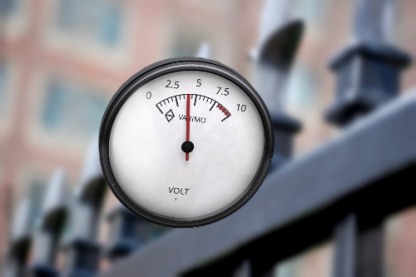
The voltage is 4 V
